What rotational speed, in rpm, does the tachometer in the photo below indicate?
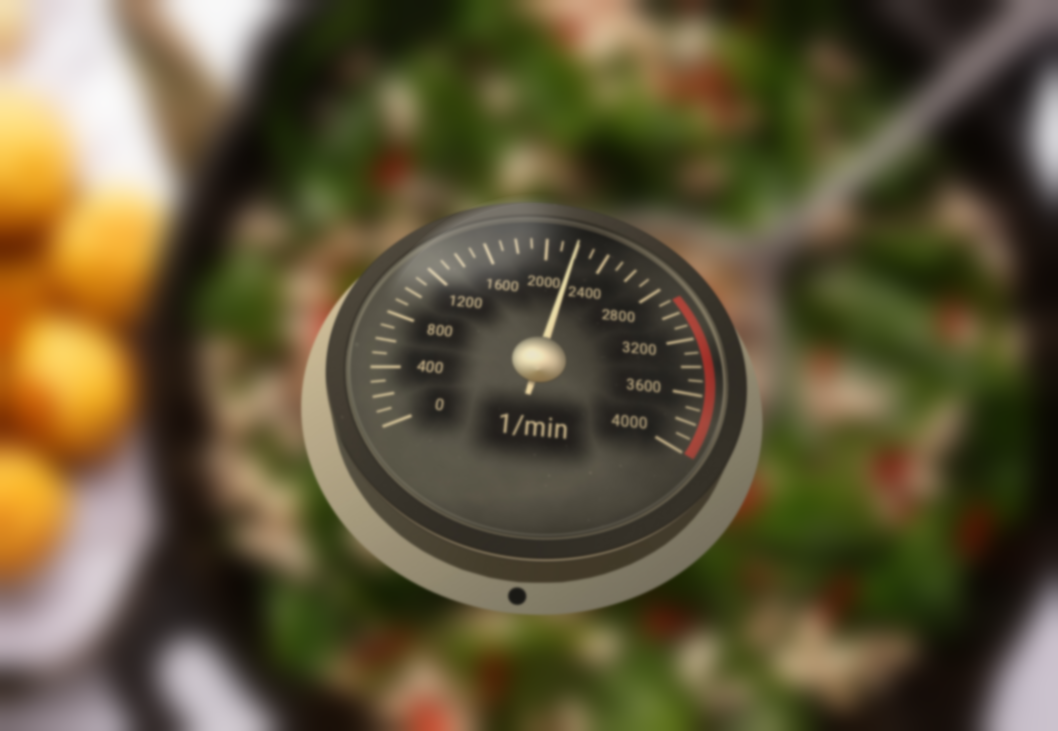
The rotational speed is 2200 rpm
